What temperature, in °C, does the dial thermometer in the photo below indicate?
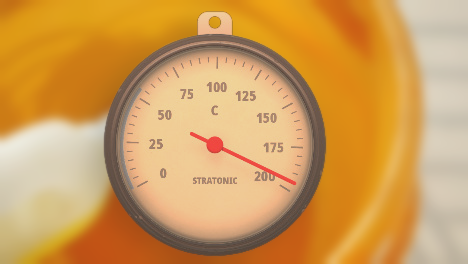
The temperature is 195 °C
